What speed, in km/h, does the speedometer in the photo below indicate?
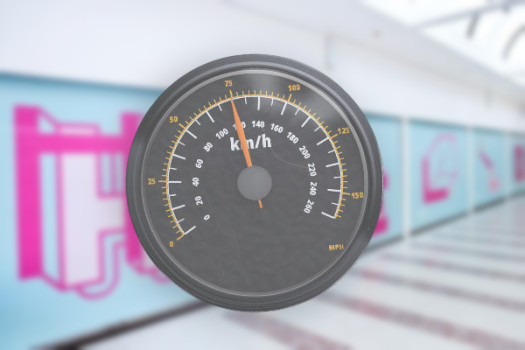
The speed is 120 km/h
